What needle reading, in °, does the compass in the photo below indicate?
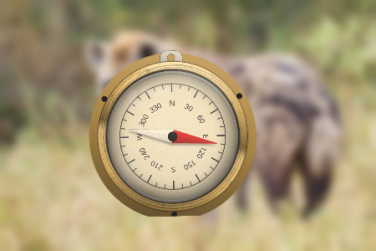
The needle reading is 100 °
